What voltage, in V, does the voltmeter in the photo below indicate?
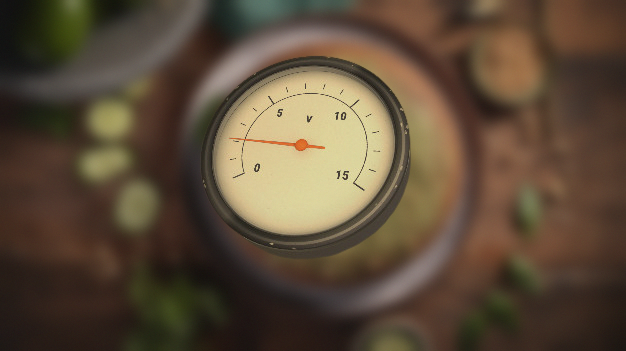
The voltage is 2 V
